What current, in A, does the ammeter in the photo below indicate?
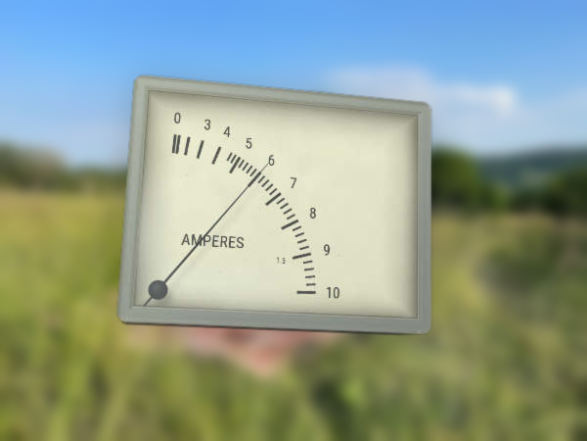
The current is 6 A
